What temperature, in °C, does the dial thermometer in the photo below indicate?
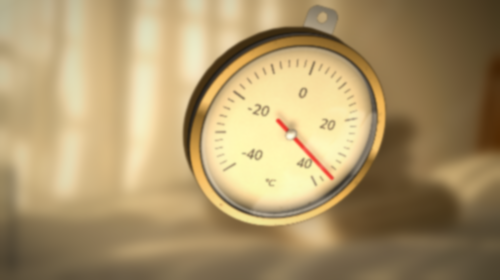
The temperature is 36 °C
